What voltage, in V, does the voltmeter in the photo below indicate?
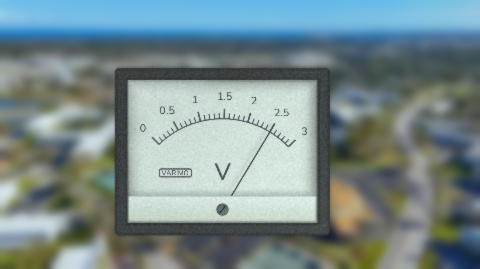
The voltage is 2.5 V
